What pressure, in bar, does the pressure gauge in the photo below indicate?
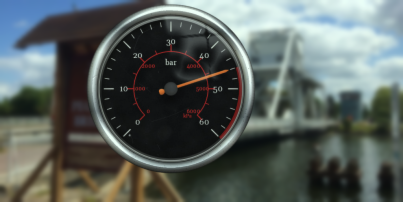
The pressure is 46 bar
